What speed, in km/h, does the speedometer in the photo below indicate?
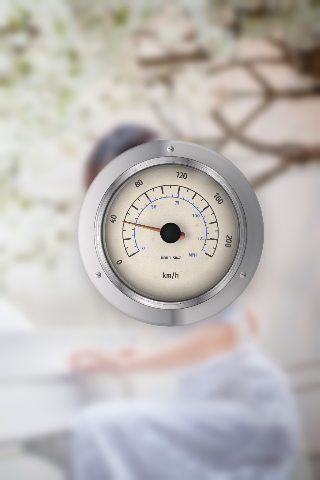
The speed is 40 km/h
